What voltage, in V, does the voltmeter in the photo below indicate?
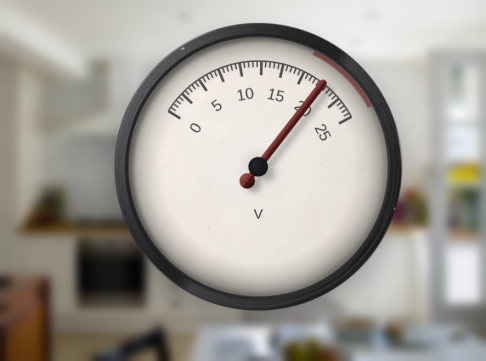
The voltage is 20 V
